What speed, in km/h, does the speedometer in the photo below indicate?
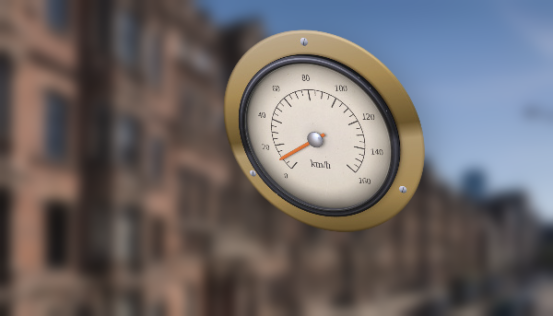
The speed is 10 km/h
